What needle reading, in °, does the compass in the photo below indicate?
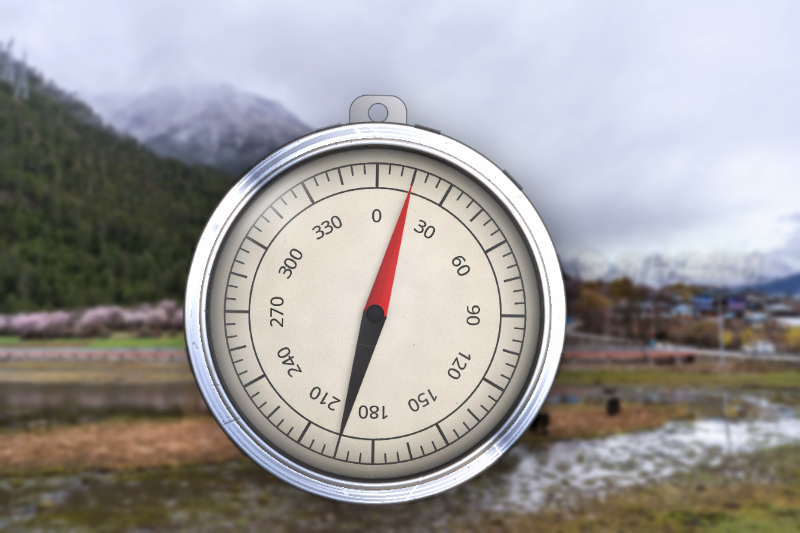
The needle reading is 15 °
